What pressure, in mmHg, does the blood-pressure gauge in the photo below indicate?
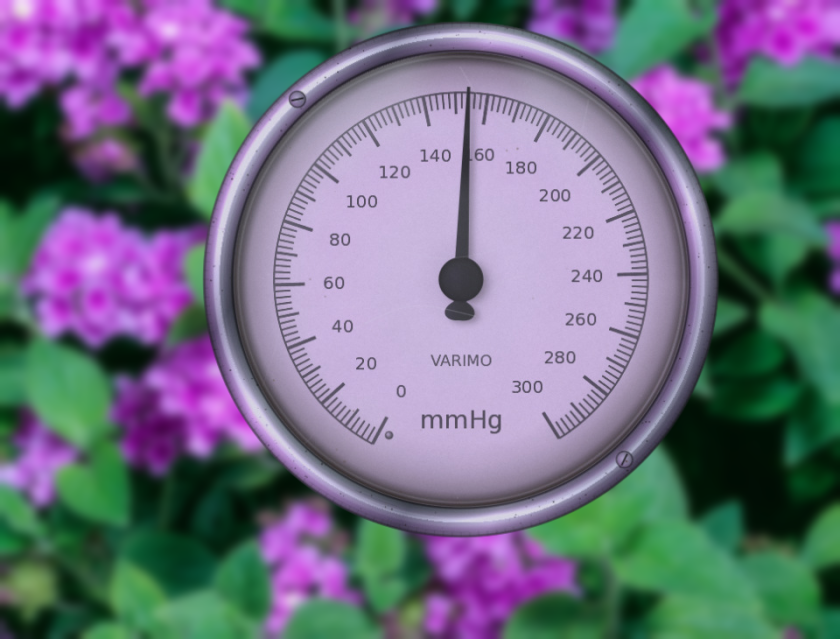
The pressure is 154 mmHg
